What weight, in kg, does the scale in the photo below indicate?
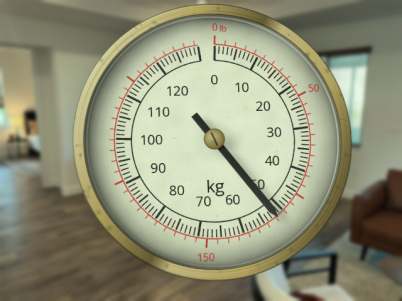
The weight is 52 kg
